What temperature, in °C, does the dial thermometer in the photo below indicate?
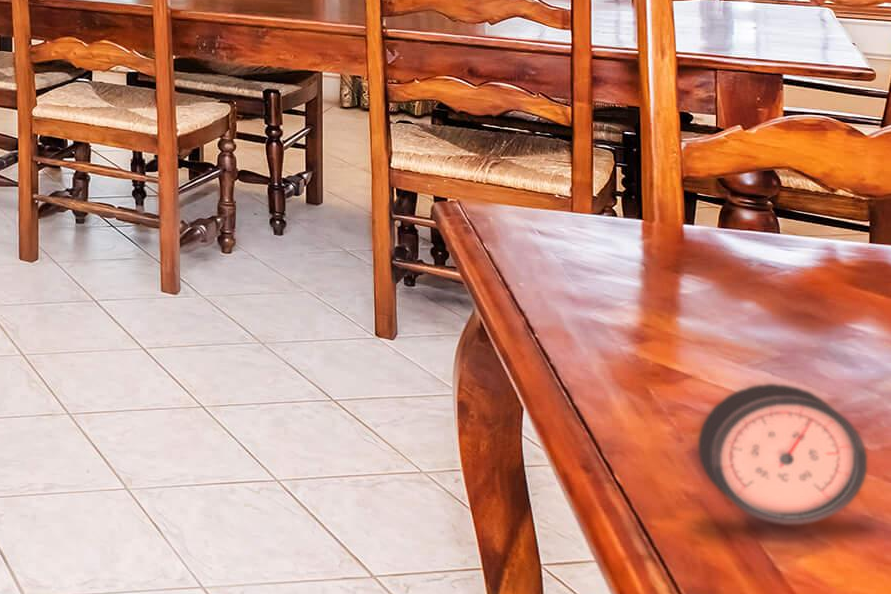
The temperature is 20 °C
